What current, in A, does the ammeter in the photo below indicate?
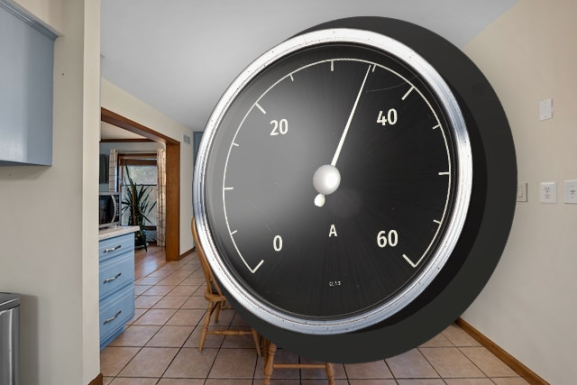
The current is 35 A
